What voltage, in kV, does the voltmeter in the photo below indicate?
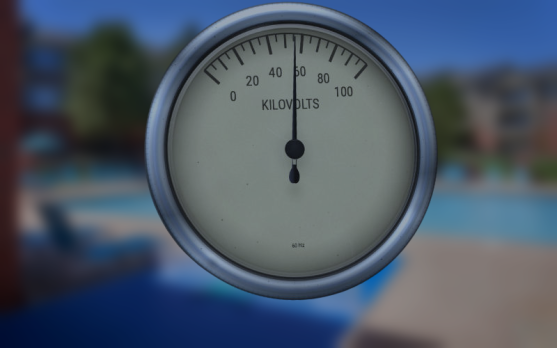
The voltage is 55 kV
